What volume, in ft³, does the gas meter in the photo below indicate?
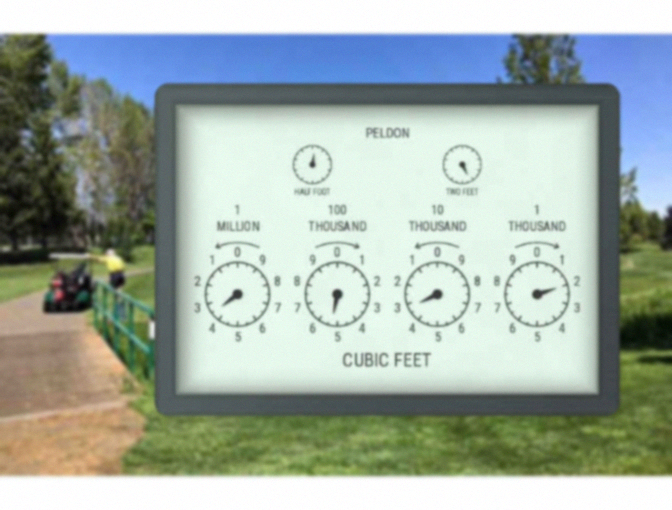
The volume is 353200 ft³
